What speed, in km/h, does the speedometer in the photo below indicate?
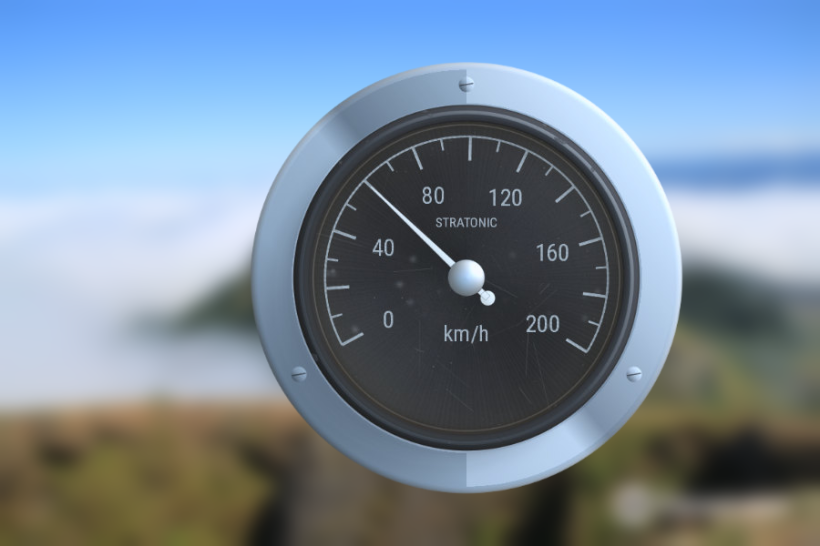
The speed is 60 km/h
